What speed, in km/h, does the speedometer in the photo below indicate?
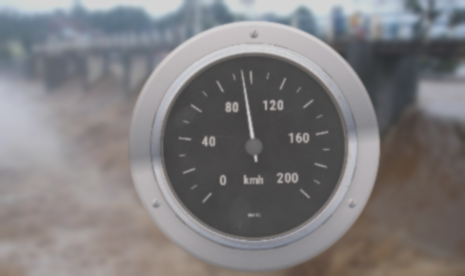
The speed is 95 km/h
